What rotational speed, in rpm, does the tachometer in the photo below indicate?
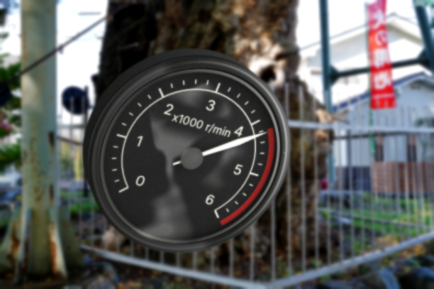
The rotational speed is 4200 rpm
